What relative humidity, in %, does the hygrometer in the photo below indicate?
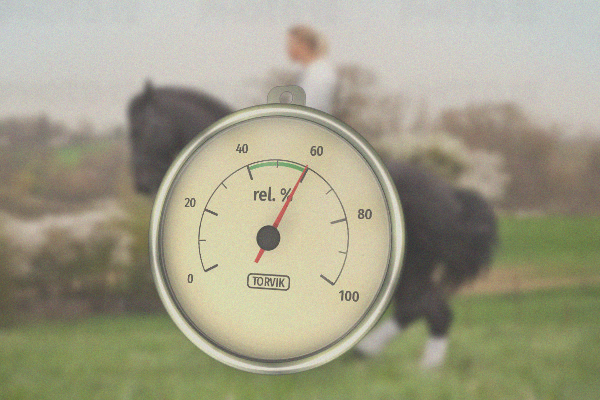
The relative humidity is 60 %
